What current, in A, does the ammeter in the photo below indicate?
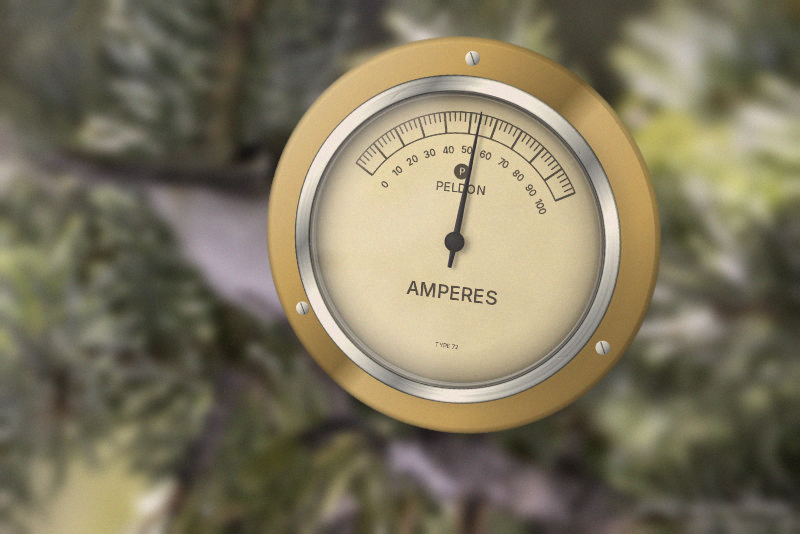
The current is 54 A
